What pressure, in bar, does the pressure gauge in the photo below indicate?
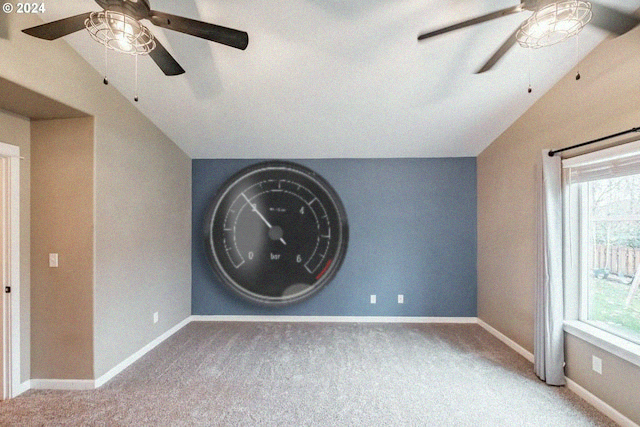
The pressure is 2 bar
